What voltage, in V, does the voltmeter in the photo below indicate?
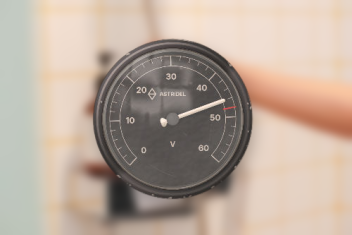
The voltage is 46 V
